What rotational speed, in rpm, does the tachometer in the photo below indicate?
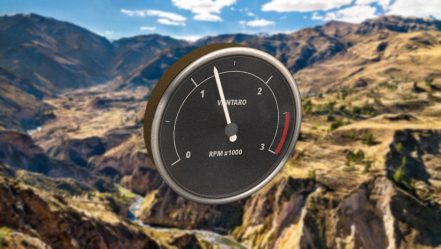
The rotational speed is 1250 rpm
